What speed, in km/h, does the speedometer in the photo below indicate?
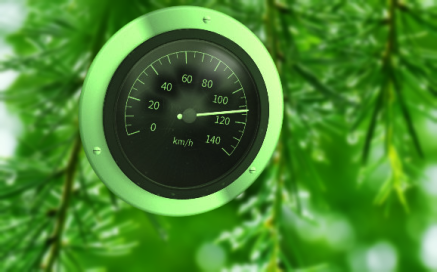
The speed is 112.5 km/h
